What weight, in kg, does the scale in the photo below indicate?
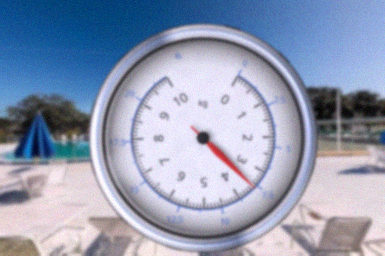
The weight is 3.5 kg
